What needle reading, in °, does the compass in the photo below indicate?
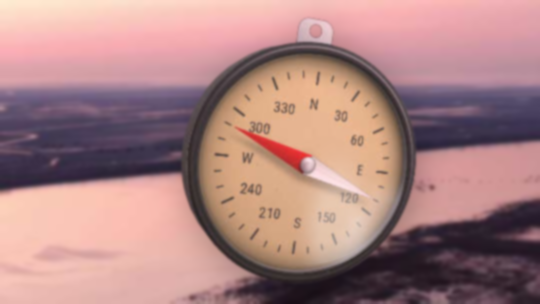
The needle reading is 290 °
